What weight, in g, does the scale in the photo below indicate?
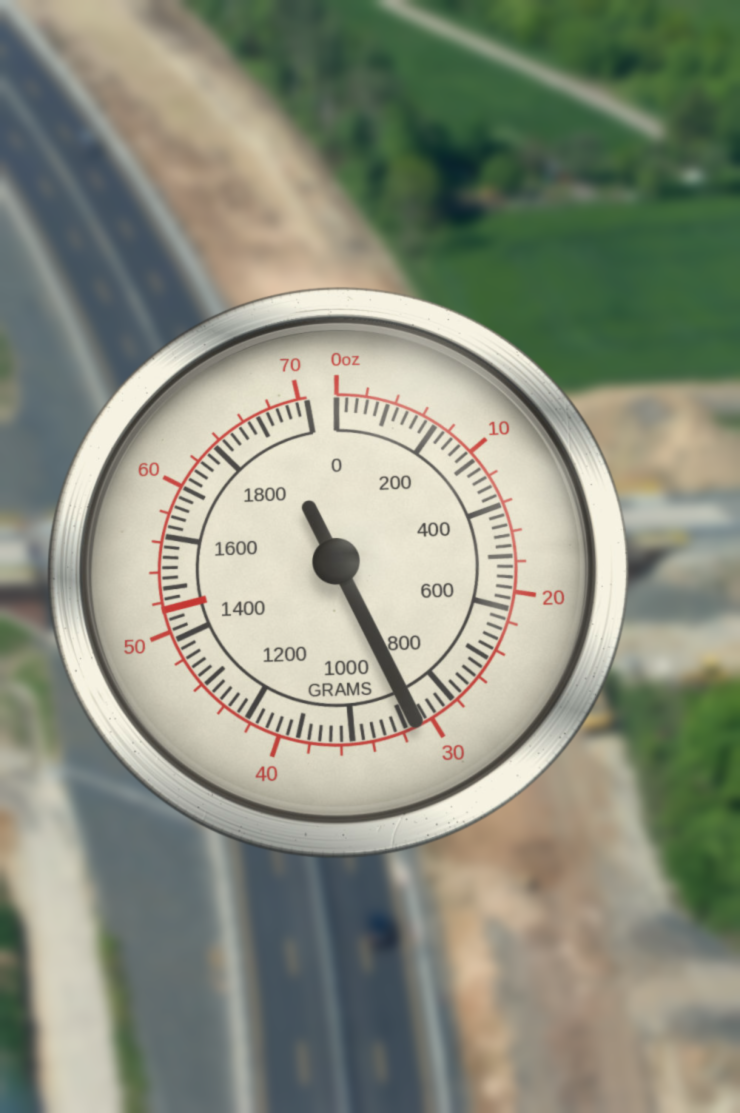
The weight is 880 g
